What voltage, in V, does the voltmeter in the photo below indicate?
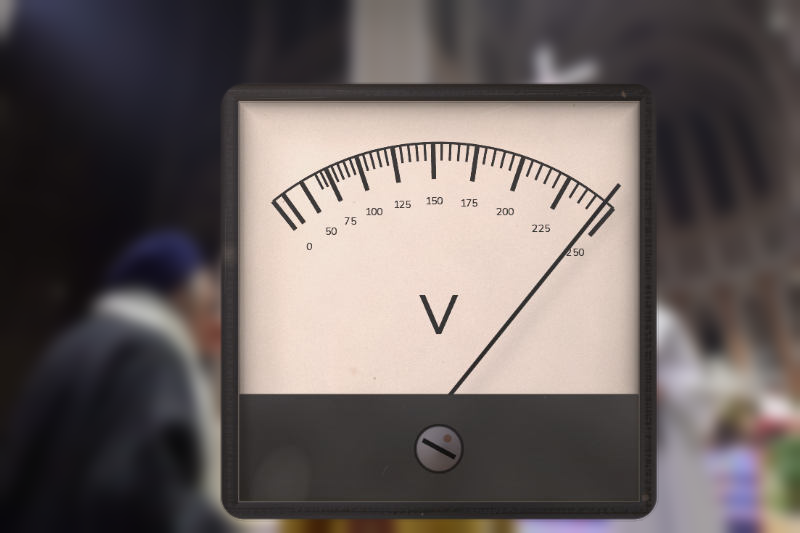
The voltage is 245 V
